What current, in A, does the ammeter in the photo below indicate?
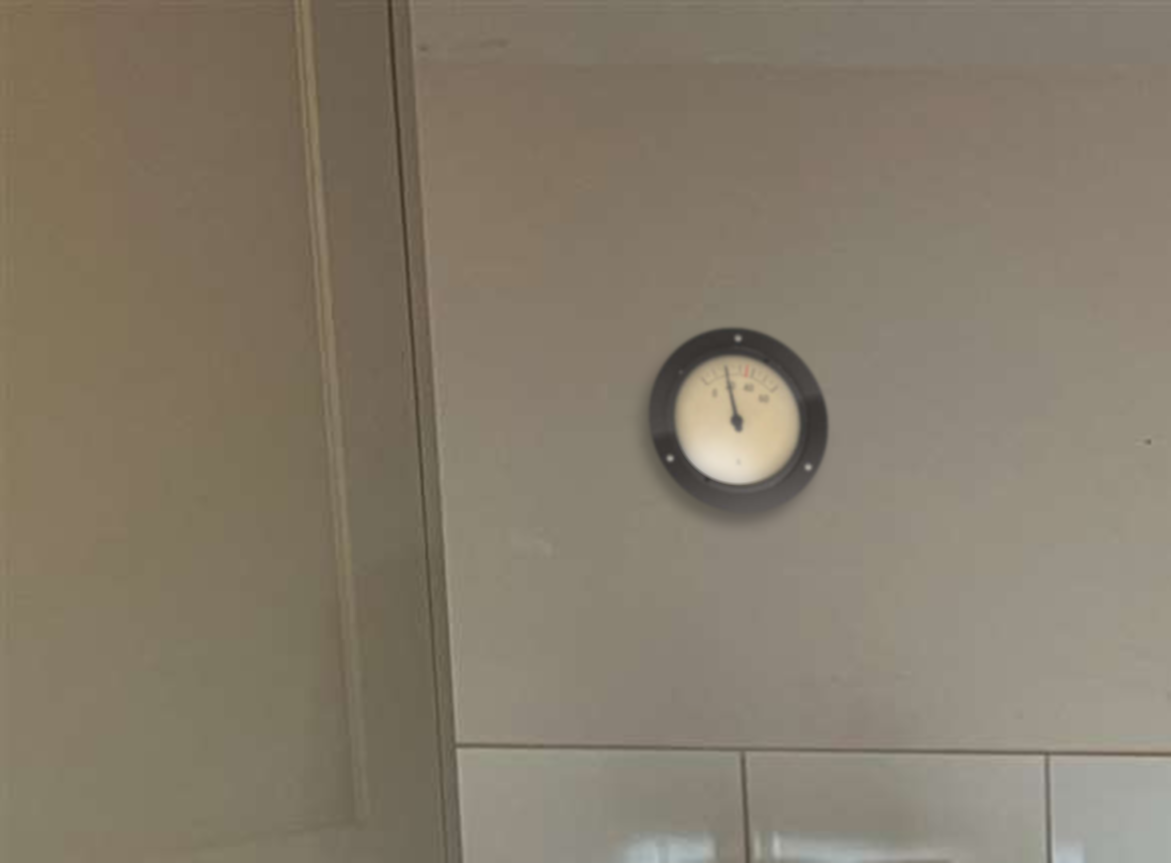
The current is 20 A
